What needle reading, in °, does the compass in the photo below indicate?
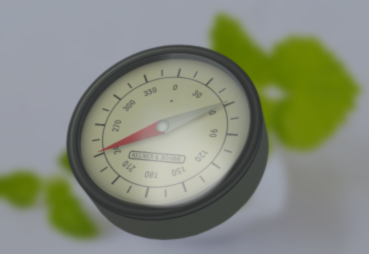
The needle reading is 240 °
